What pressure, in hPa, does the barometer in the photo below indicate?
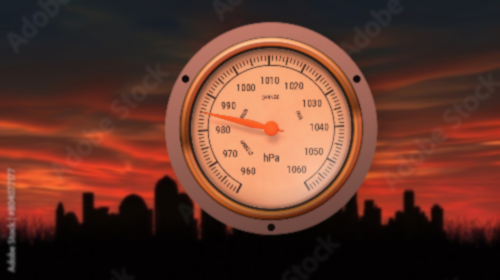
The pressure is 985 hPa
